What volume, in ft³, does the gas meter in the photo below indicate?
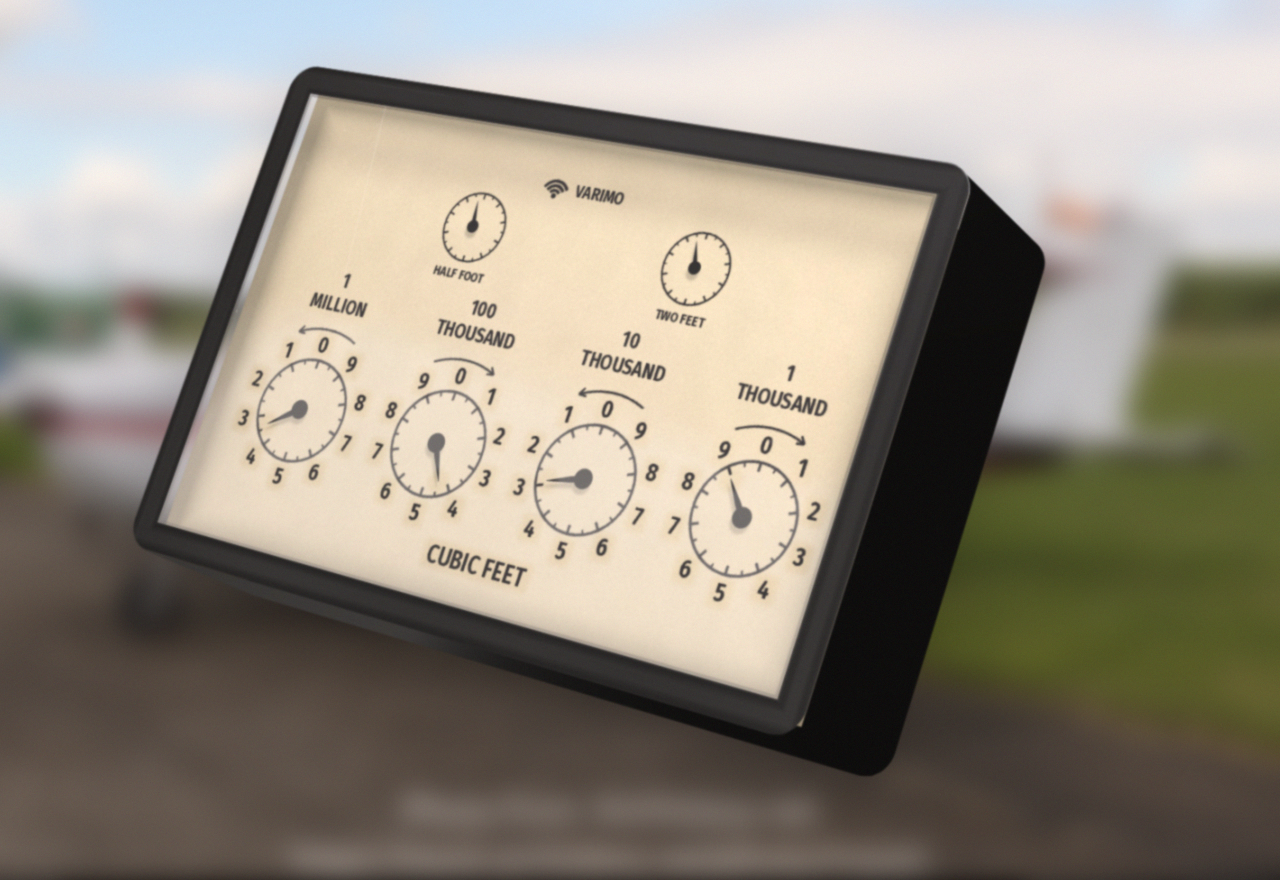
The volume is 342900 ft³
